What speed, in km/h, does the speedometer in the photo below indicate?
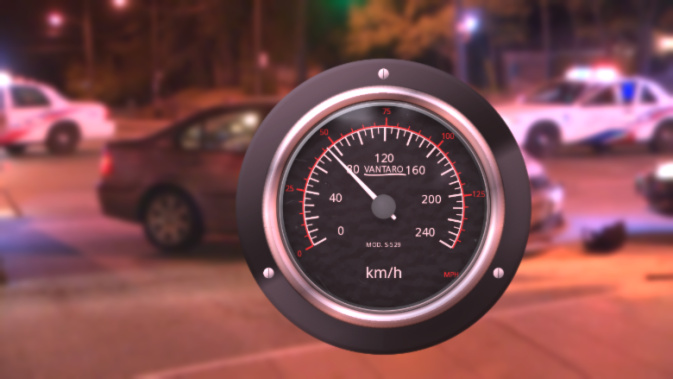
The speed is 75 km/h
